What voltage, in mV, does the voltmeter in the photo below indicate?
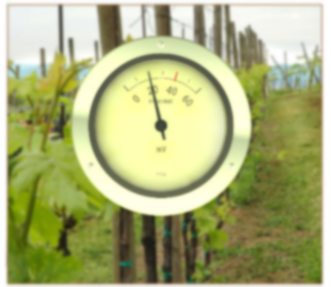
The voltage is 20 mV
